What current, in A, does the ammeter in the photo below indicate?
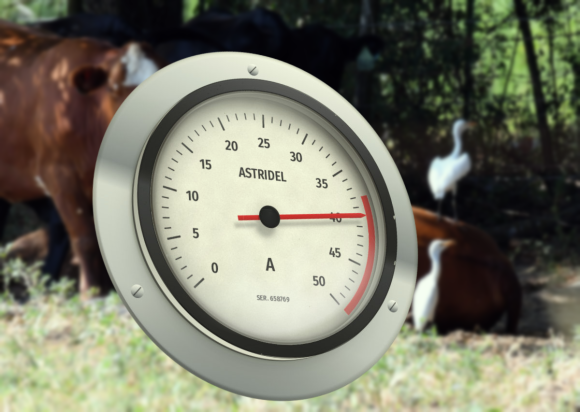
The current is 40 A
